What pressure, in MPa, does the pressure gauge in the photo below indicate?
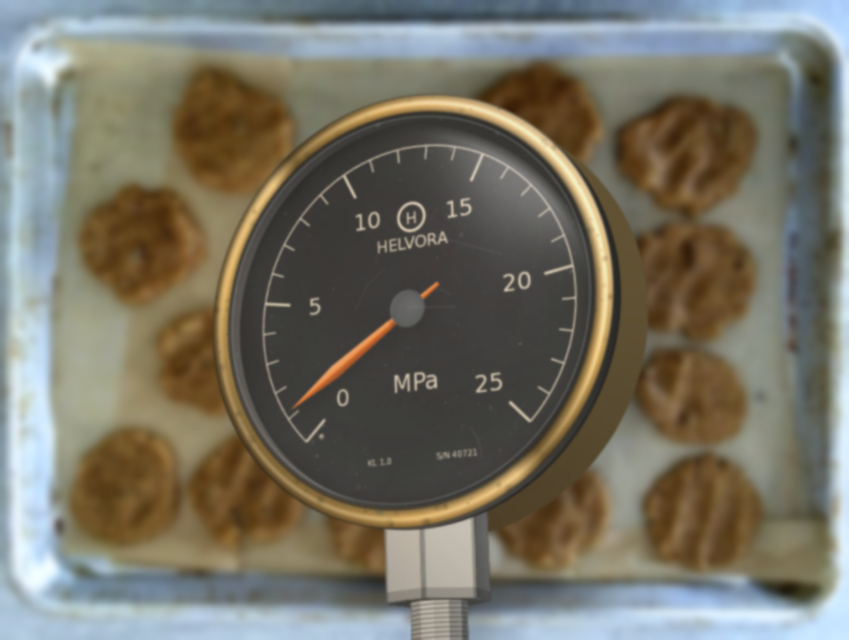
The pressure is 1 MPa
